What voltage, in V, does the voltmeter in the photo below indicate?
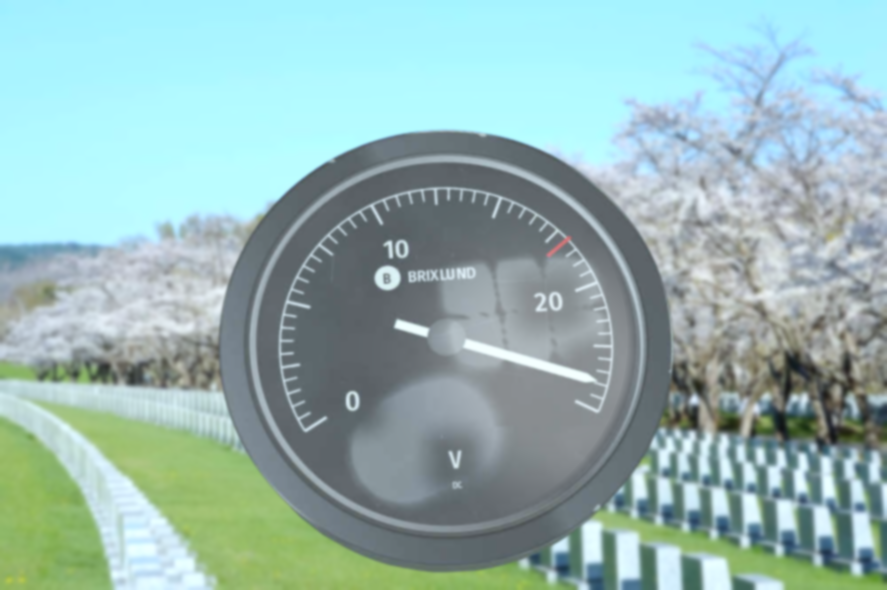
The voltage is 24 V
